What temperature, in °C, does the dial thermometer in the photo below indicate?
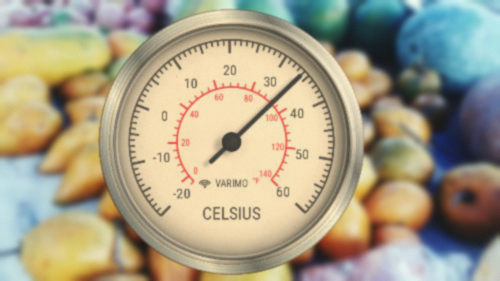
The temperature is 34 °C
